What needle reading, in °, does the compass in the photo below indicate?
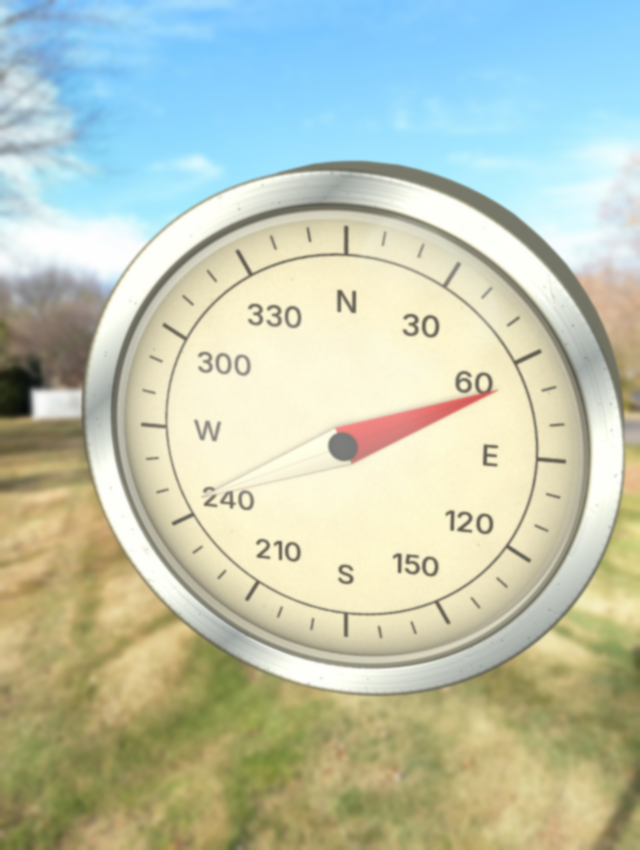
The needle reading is 65 °
